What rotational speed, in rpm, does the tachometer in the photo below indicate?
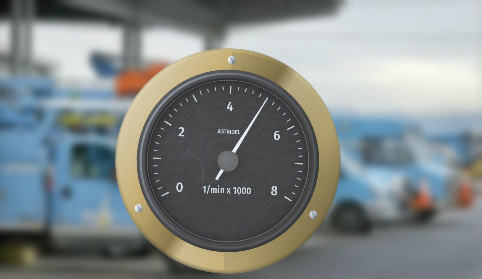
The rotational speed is 5000 rpm
